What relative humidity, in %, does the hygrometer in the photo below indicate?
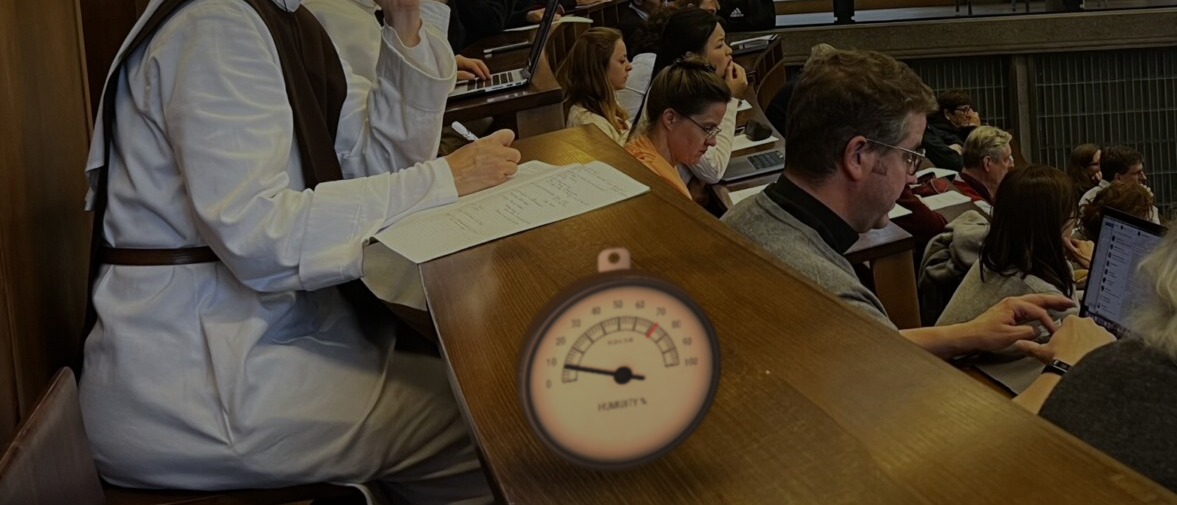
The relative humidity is 10 %
